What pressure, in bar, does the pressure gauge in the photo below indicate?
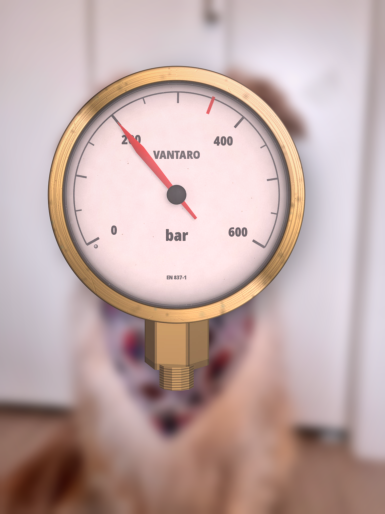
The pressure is 200 bar
